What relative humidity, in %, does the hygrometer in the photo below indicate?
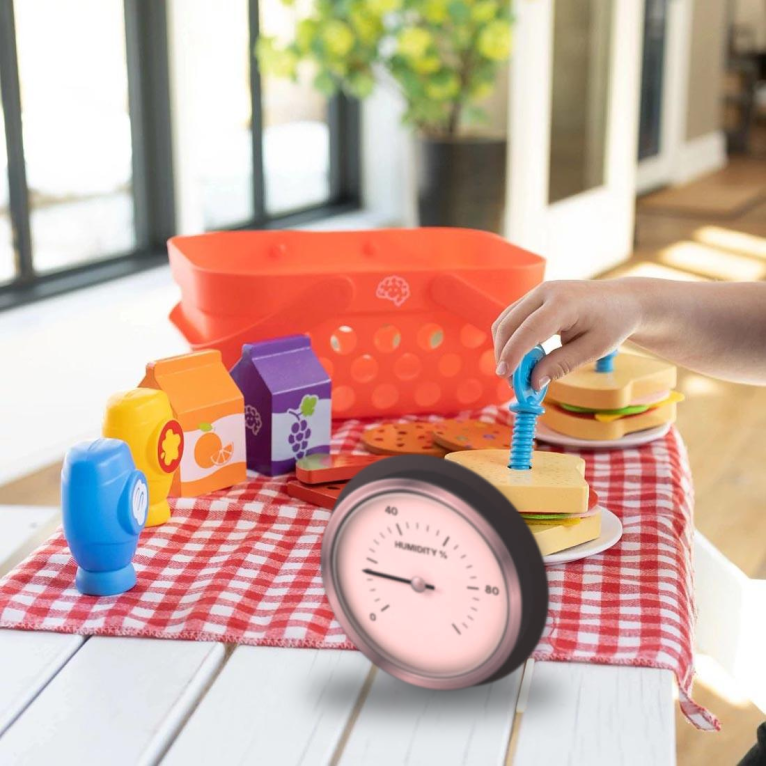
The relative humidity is 16 %
